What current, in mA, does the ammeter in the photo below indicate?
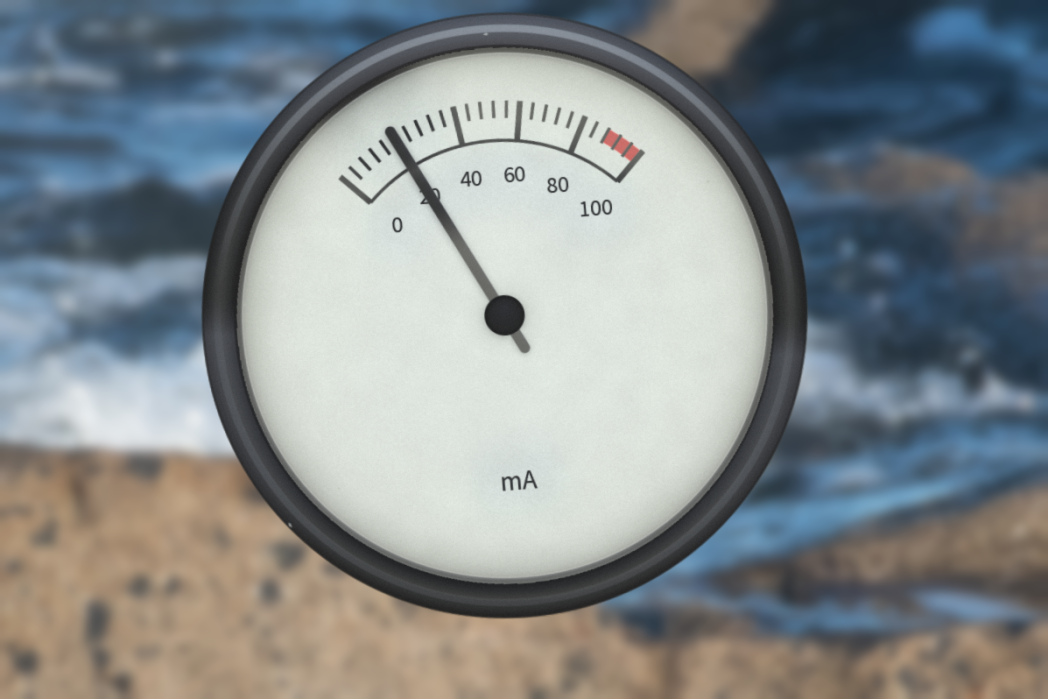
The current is 20 mA
